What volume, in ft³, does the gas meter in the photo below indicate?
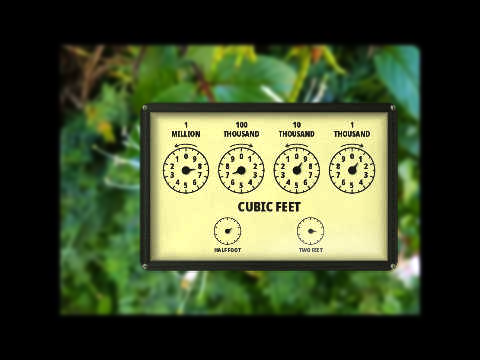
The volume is 769100 ft³
